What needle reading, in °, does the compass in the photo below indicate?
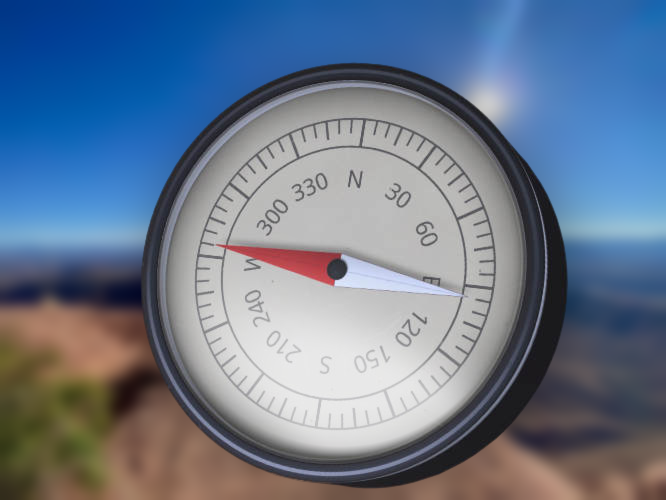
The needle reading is 275 °
